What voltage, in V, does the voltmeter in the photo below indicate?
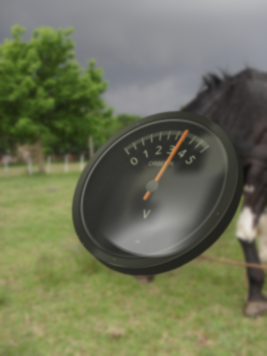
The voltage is 3.5 V
